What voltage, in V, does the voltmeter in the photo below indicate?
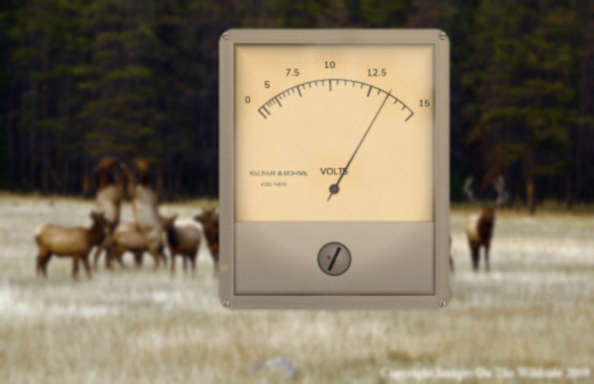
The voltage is 13.5 V
